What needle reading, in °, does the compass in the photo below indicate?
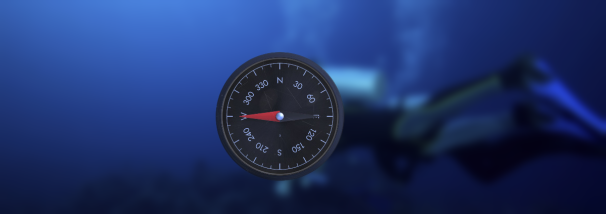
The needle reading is 270 °
